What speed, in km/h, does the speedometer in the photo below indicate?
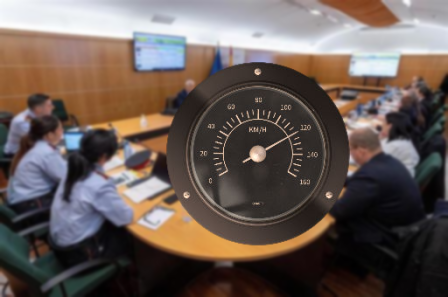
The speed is 120 km/h
